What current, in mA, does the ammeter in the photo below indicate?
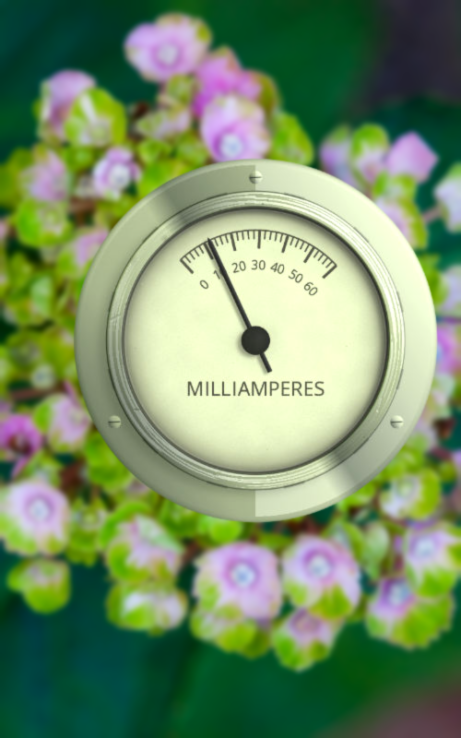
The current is 12 mA
